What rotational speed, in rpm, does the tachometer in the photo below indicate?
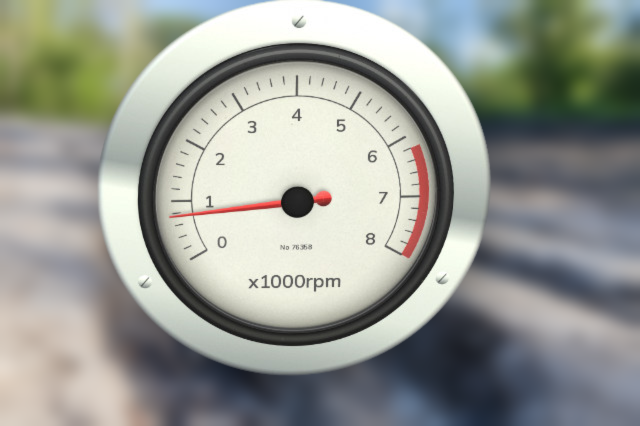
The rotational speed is 800 rpm
